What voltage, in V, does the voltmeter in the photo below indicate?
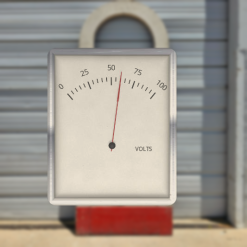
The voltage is 60 V
